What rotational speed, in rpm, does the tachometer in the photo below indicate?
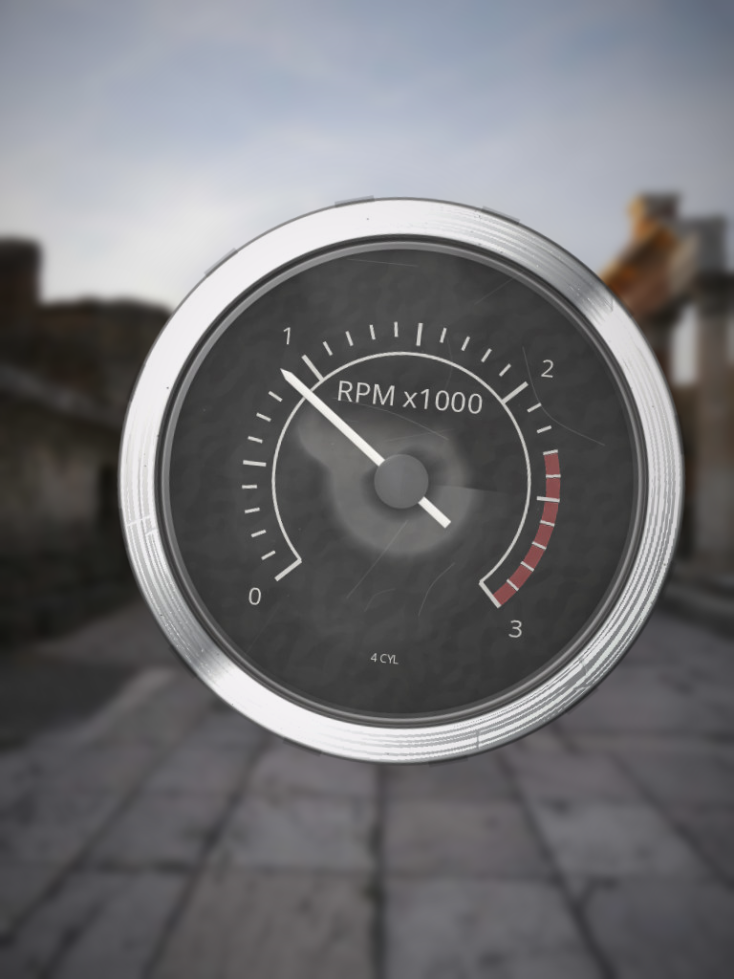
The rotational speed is 900 rpm
